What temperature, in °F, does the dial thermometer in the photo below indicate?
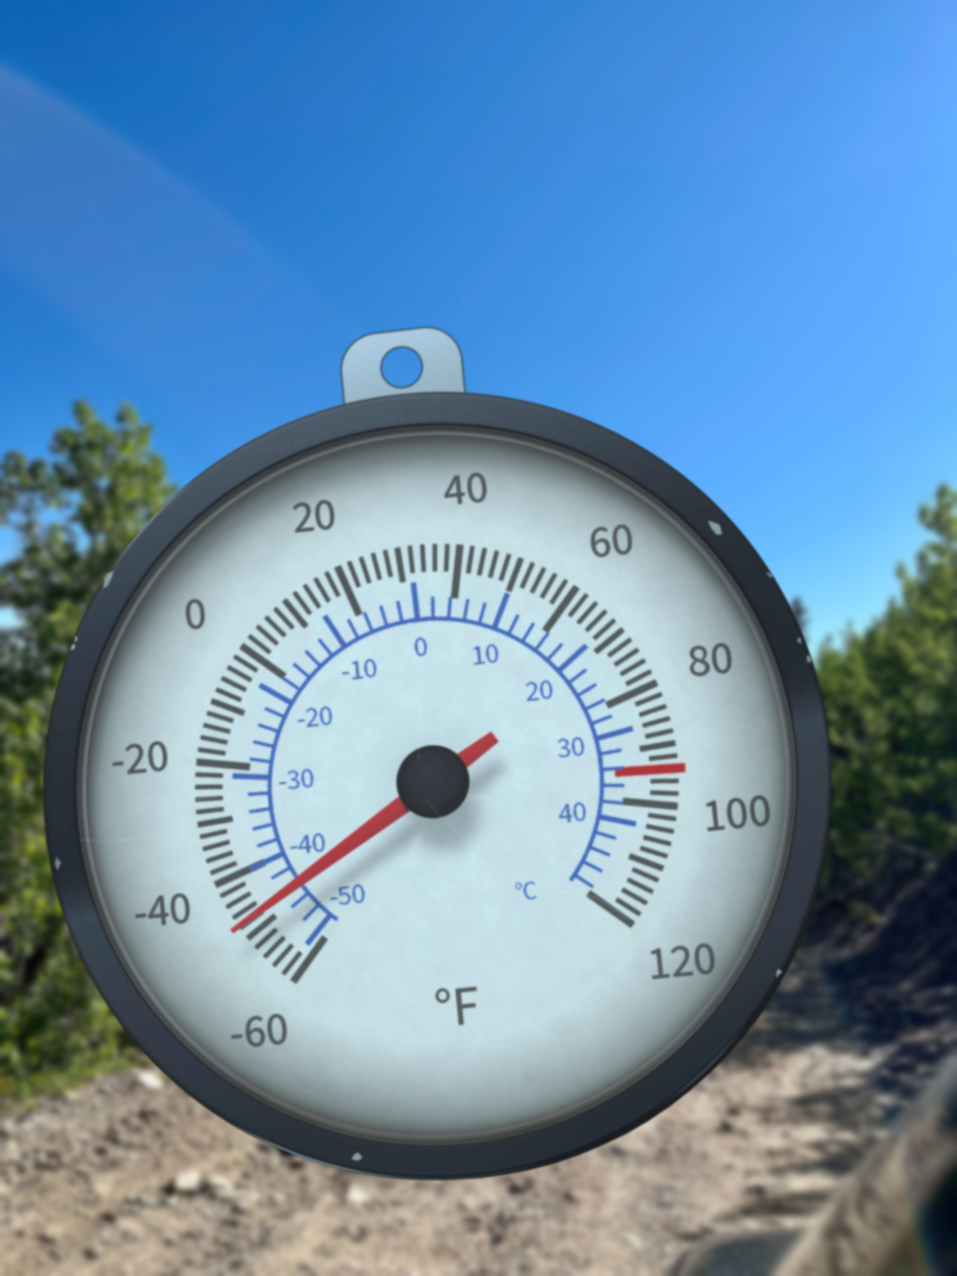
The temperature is -48 °F
